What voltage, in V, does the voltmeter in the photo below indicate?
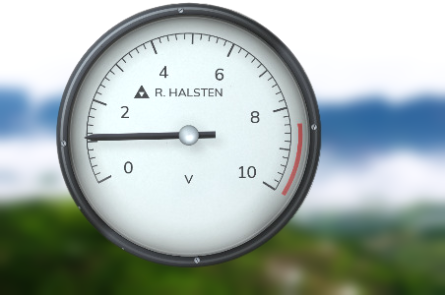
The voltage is 1.1 V
